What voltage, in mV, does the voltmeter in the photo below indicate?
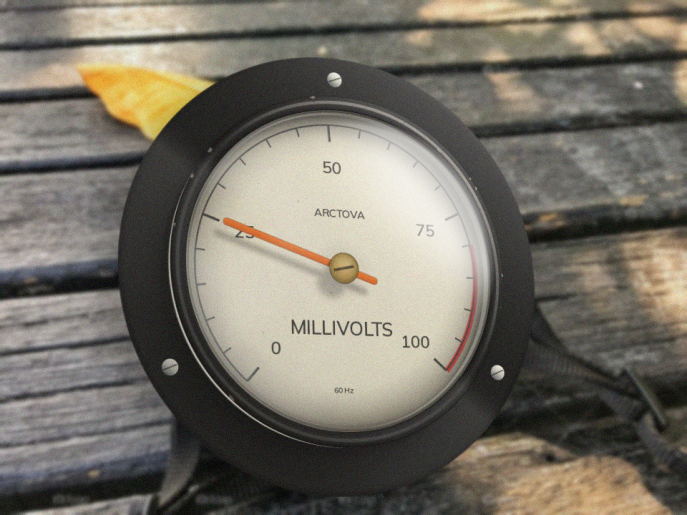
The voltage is 25 mV
